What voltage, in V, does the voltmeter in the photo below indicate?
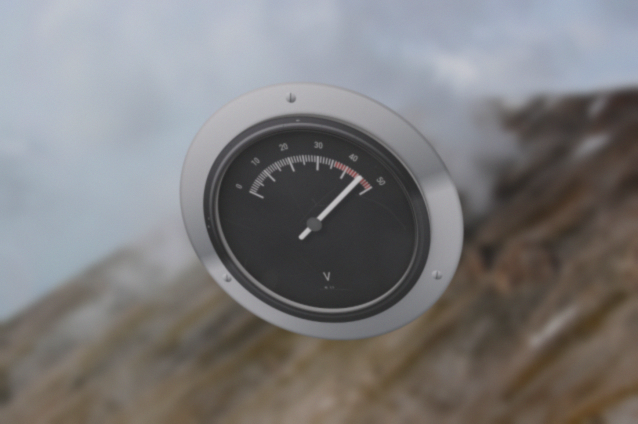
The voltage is 45 V
